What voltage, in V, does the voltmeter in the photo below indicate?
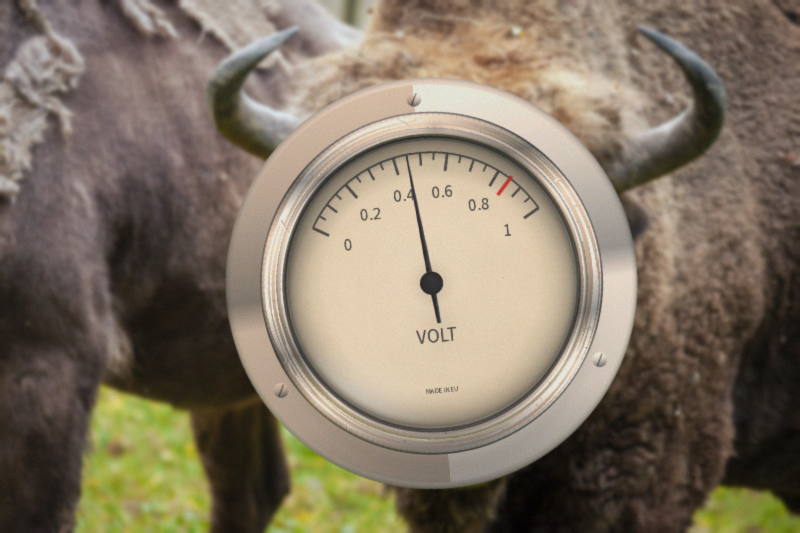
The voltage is 0.45 V
